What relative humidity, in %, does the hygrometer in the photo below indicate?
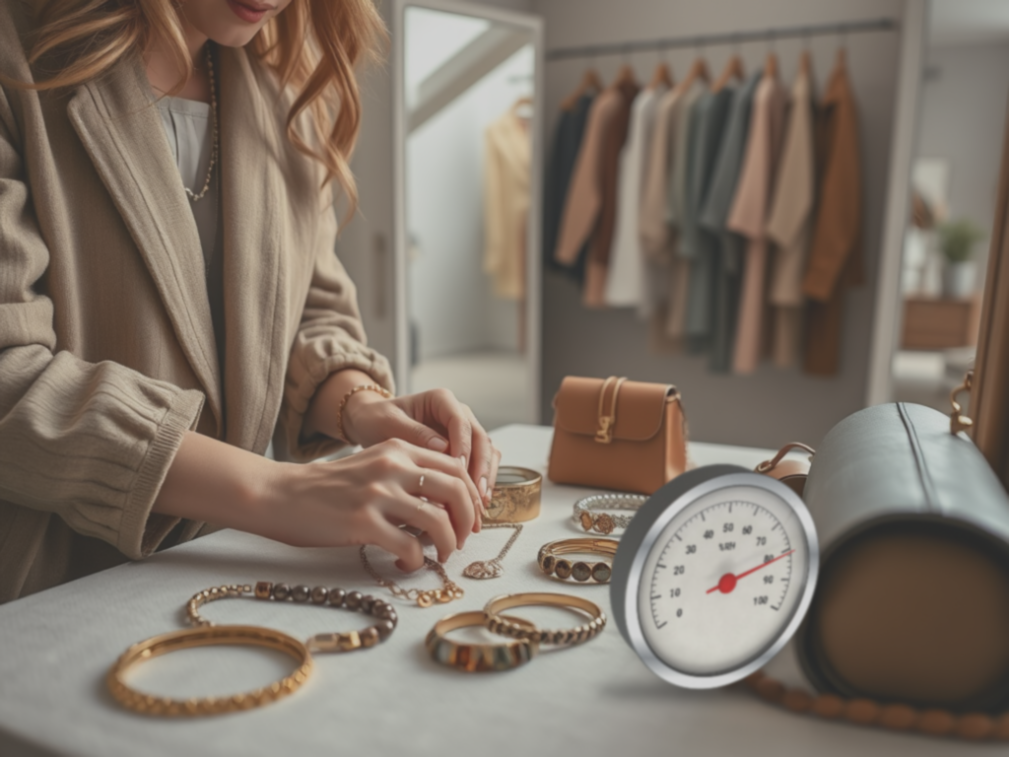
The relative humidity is 80 %
